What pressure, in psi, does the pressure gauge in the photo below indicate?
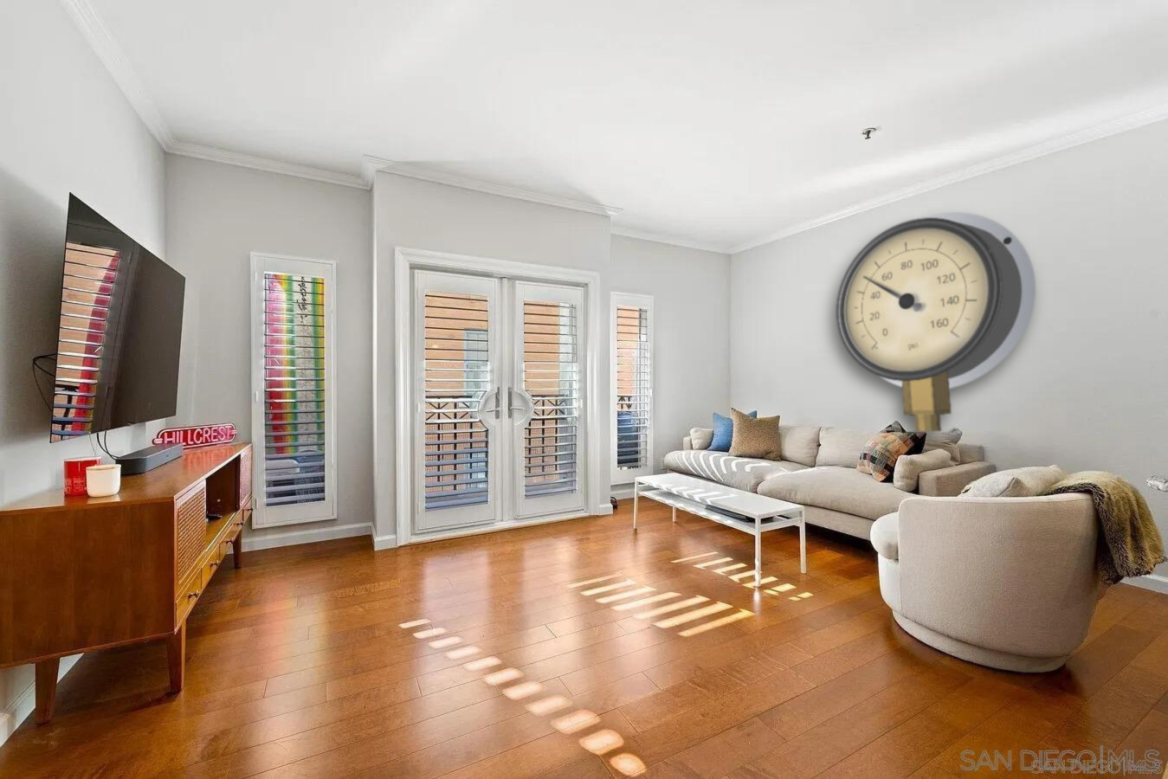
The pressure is 50 psi
